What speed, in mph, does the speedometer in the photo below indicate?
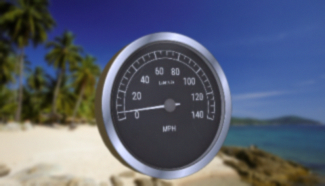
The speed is 5 mph
